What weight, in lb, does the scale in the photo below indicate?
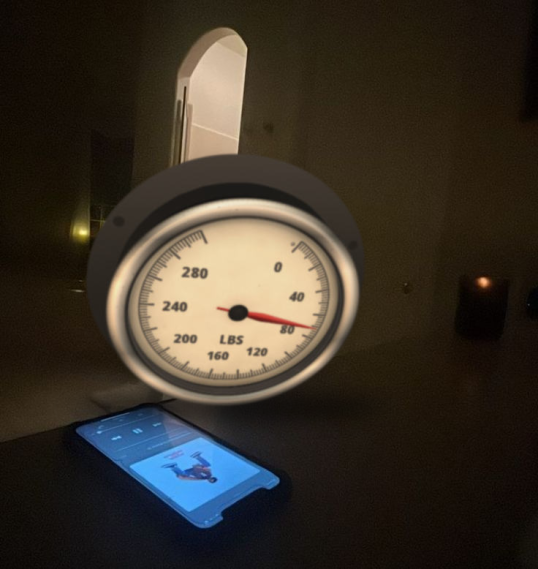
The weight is 70 lb
